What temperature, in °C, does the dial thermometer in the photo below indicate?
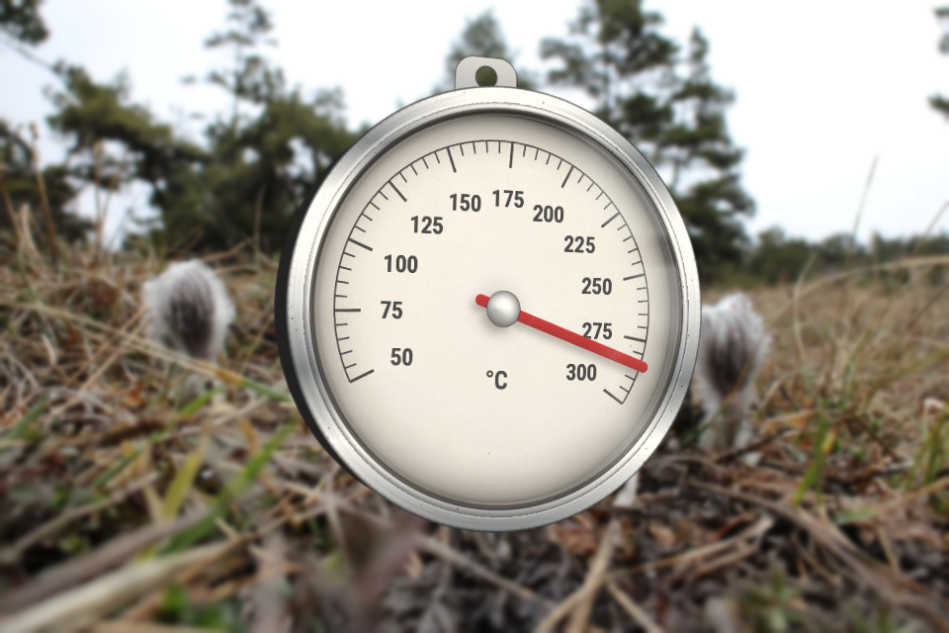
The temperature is 285 °C
